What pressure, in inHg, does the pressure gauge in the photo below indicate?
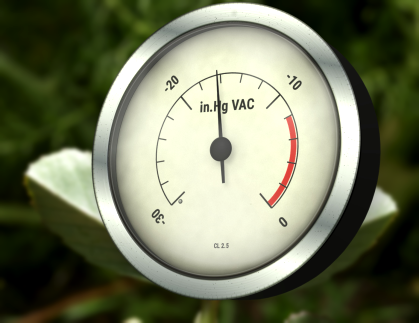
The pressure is -16 inHg
